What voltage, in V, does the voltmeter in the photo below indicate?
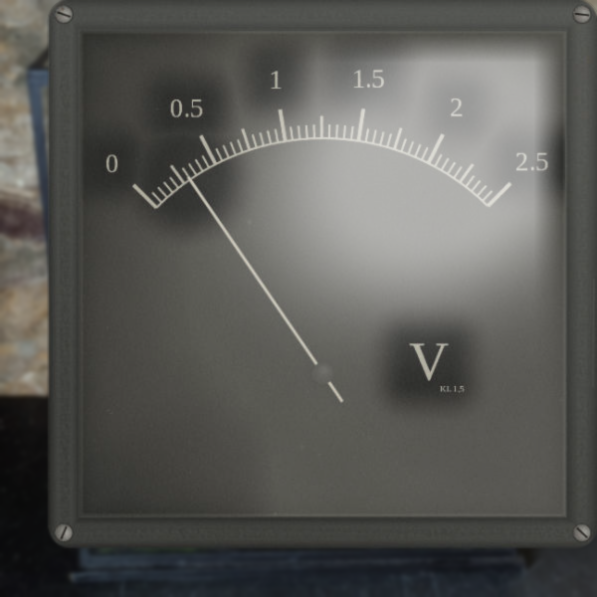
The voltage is 0.3 V
